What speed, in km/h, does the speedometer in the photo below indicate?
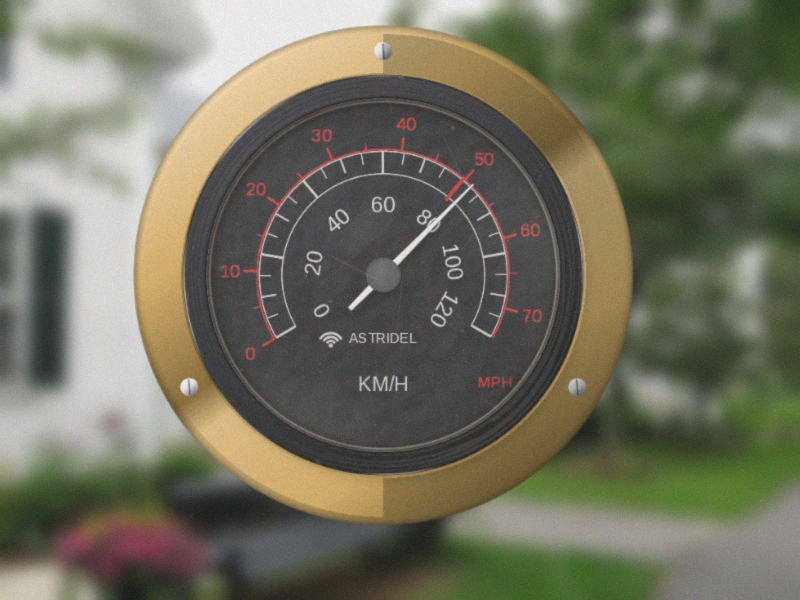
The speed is 82.5 km/h
